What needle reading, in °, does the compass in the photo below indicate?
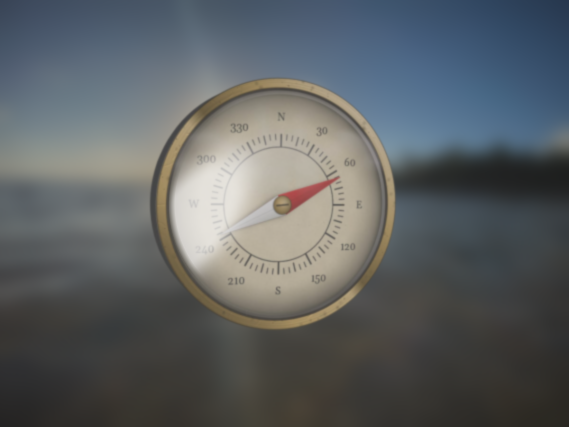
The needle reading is 65 °
